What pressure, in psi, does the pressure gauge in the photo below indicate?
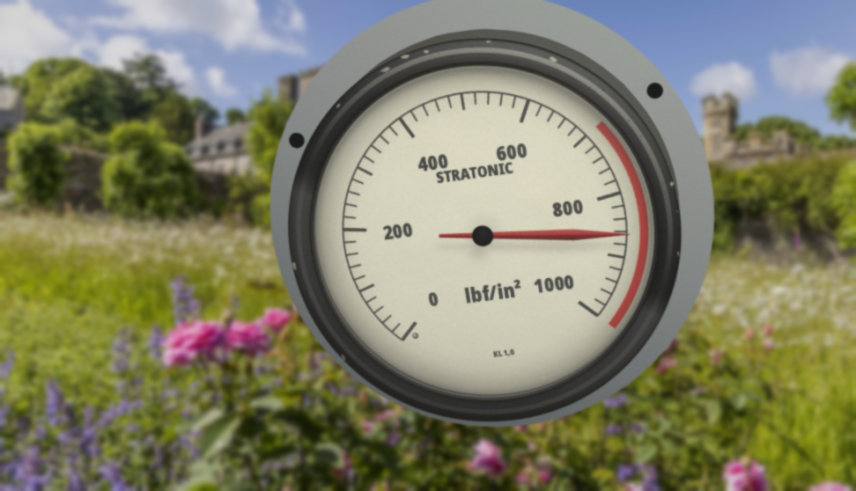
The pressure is 860 psi
